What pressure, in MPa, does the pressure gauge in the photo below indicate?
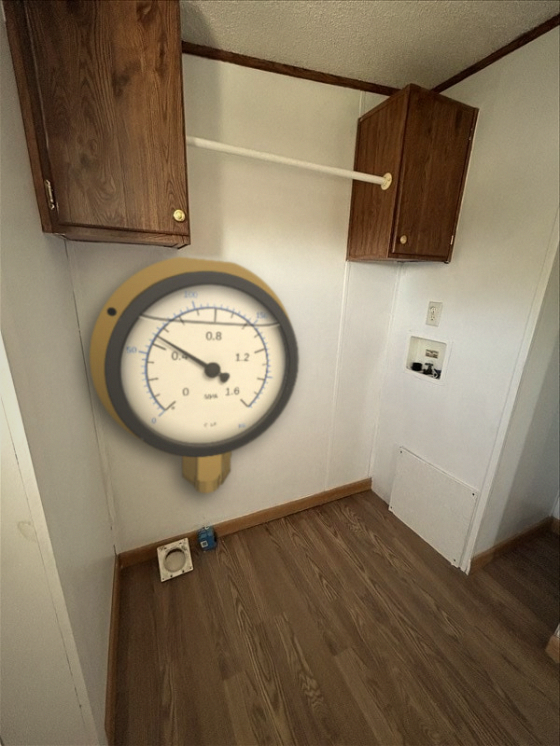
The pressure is 0.45 MPa
